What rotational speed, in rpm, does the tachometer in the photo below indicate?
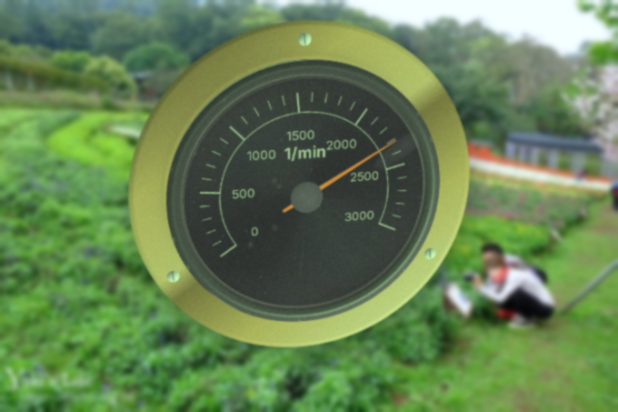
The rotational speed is 2300 rpm
